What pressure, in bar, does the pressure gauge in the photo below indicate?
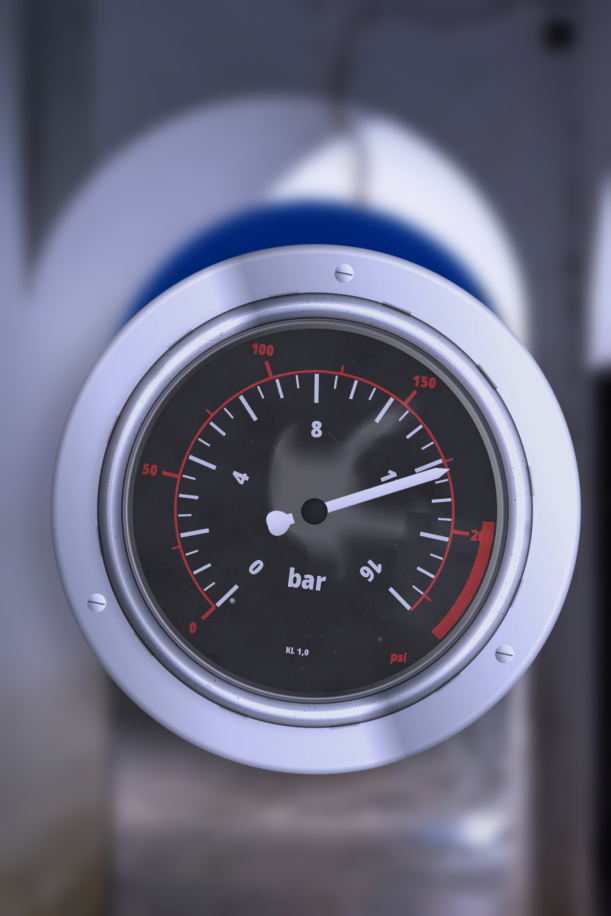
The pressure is 12.25 bar
